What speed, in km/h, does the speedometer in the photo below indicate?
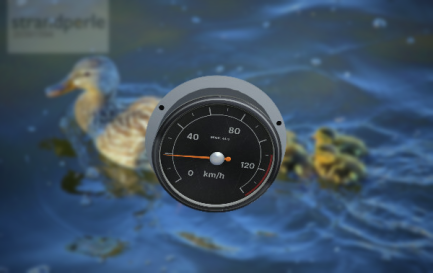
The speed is 20 km/h
